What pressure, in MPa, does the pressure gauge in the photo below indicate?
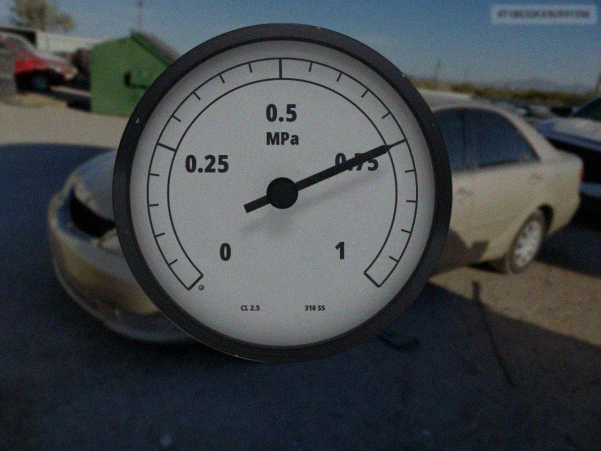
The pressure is 0.75 MPa
